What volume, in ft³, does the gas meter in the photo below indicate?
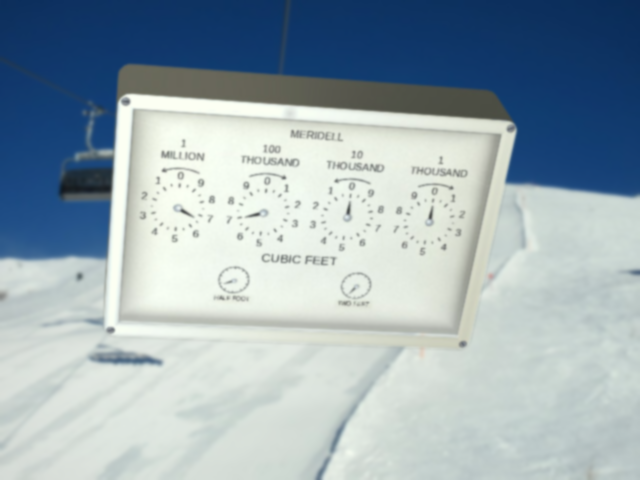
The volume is 670000 ft³
